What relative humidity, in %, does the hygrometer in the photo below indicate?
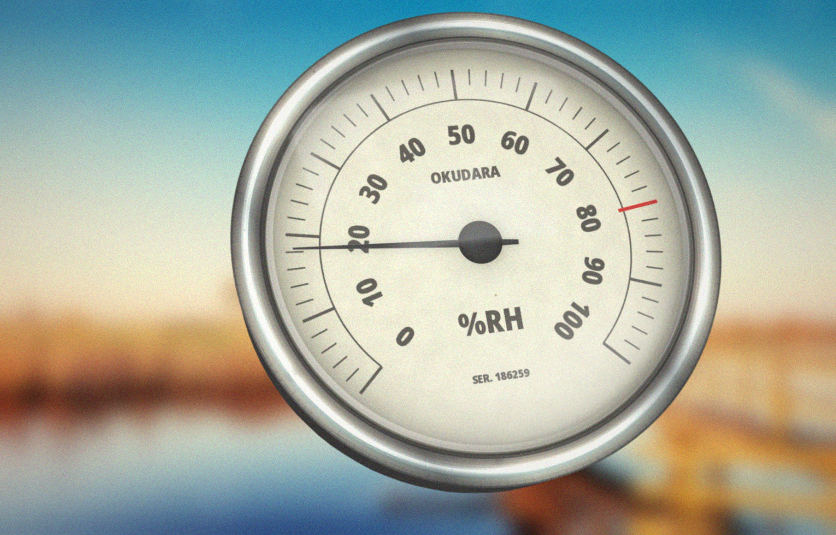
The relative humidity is 18 %
